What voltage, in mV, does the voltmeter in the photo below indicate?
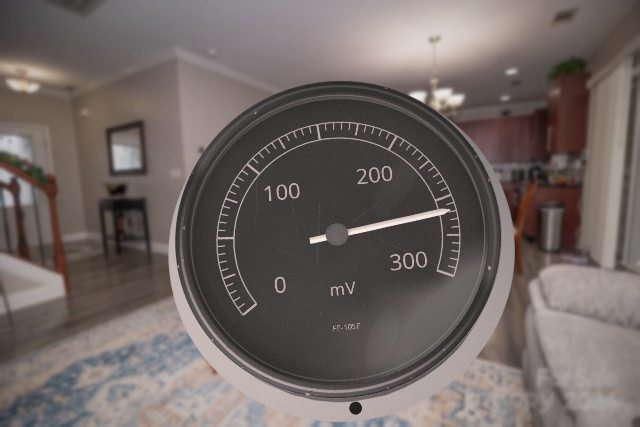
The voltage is 260 mV
